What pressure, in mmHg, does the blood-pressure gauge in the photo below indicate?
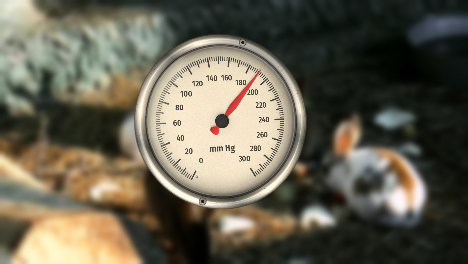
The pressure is 190 mmHg
